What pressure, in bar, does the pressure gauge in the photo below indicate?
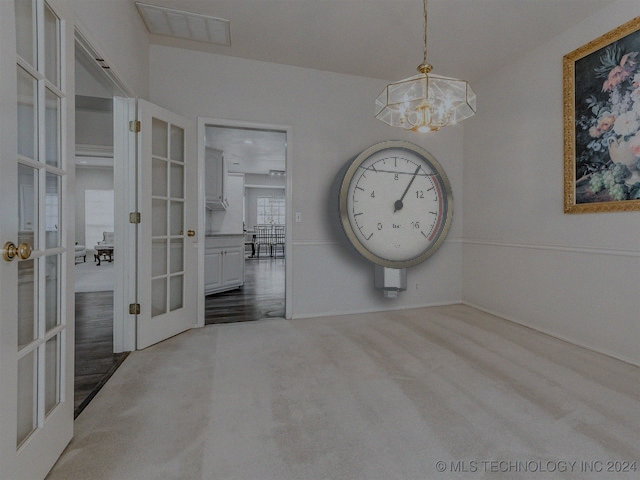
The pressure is 10 bar
